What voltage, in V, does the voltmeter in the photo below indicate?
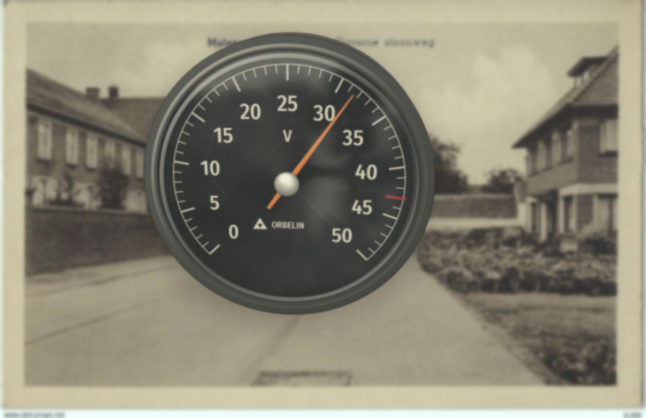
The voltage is 31.5 V
